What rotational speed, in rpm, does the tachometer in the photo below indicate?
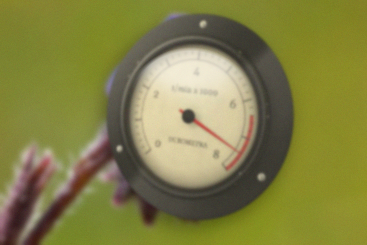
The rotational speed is 7400 rpm
